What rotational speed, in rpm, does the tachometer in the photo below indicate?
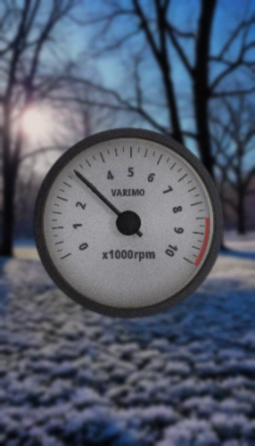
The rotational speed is 3000 rpm
